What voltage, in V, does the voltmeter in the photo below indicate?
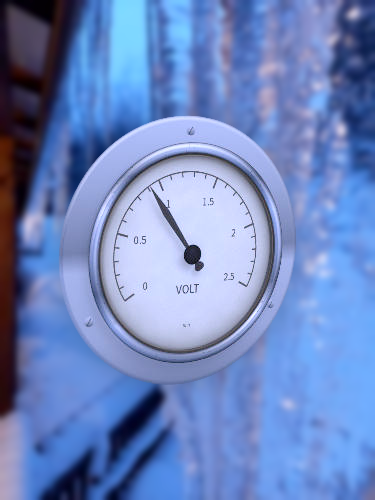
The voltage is 0.9 V
